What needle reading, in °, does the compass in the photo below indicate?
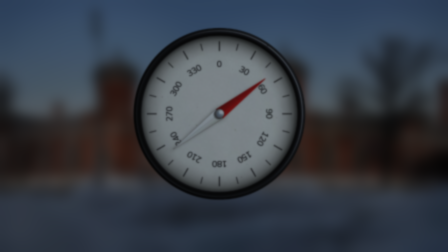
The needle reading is 52.5 °
